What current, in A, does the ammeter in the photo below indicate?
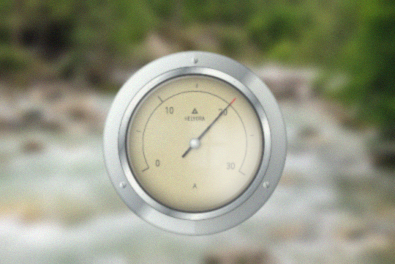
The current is 20 A
